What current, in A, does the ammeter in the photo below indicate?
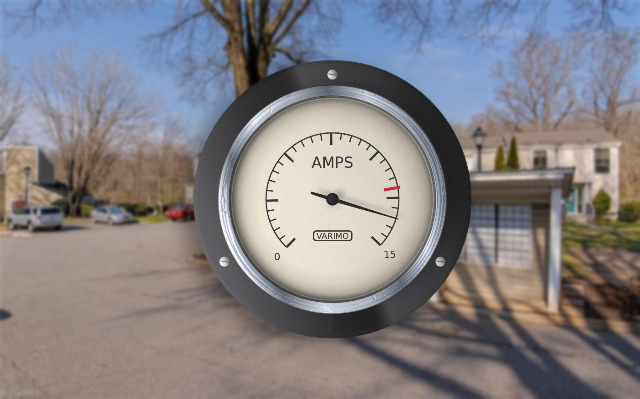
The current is 13.5 A
